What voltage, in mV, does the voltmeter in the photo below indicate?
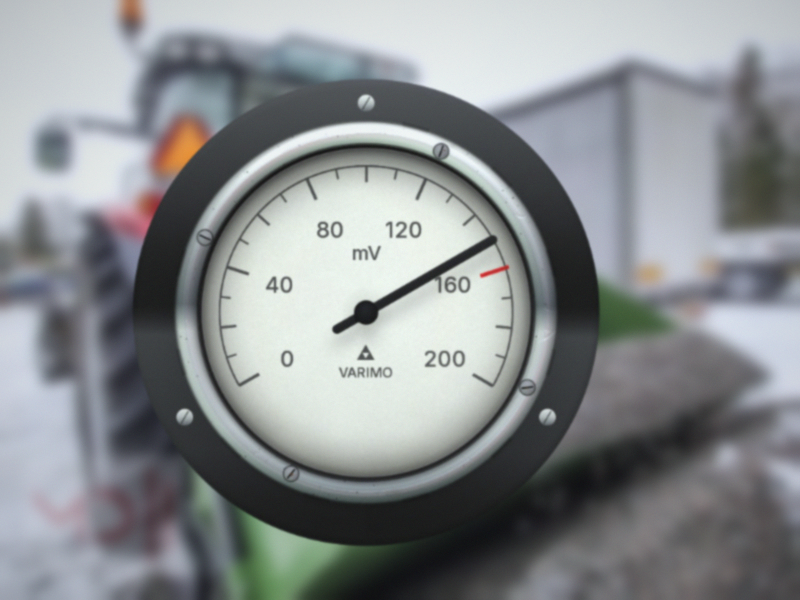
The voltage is 150 mV
